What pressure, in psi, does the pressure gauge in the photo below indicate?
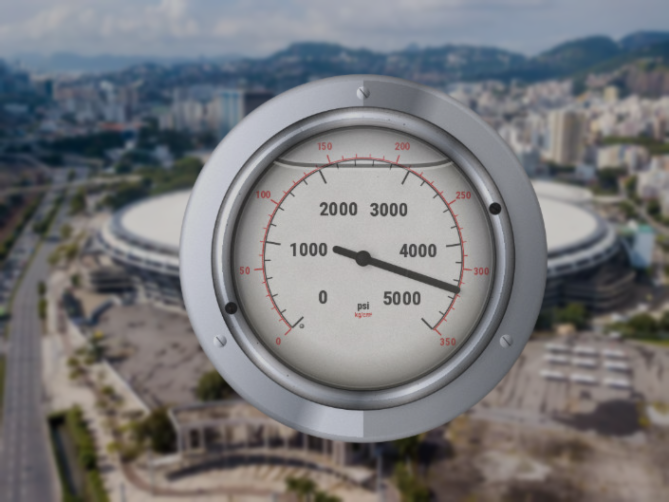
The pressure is 4500 psi
